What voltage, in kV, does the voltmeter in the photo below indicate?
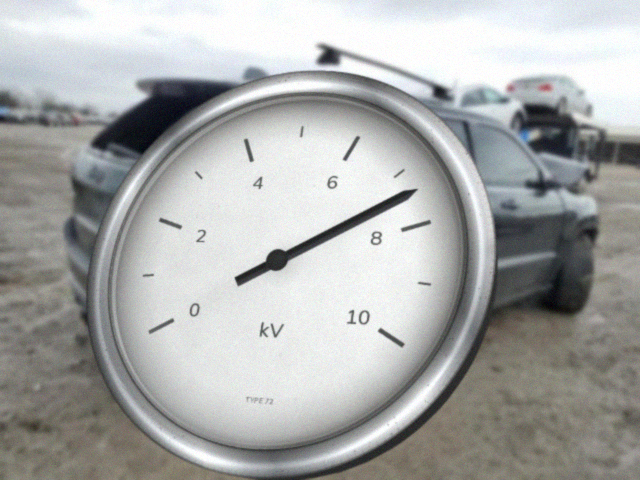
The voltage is 7.5 kV
